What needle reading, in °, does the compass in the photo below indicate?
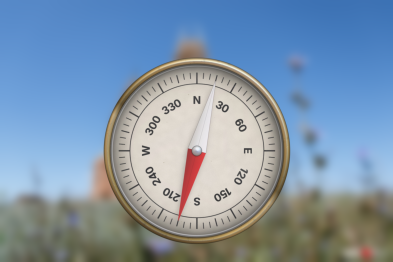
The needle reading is 195 °
